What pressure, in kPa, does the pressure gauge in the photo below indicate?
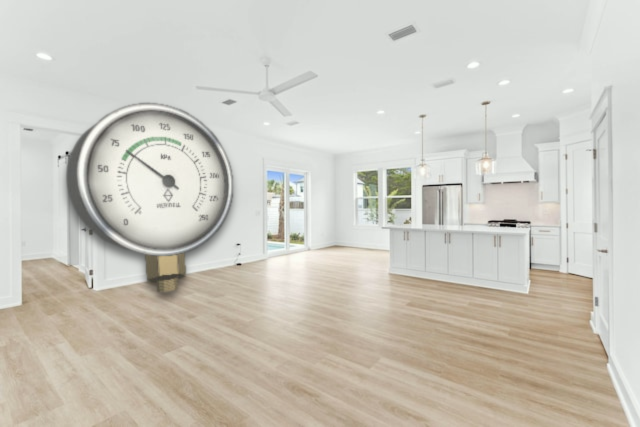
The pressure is 75 kPa
